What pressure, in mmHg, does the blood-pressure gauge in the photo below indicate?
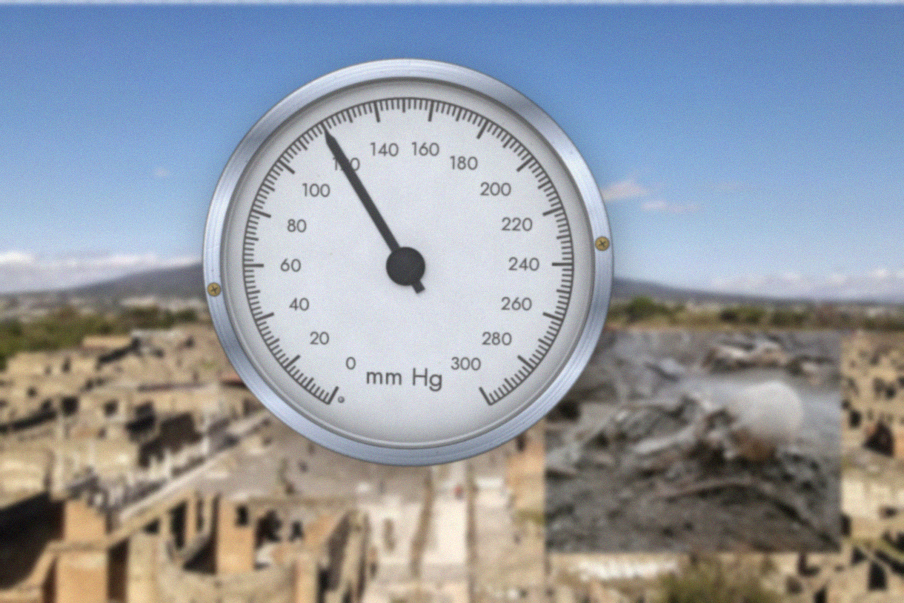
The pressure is 120 mmHg
